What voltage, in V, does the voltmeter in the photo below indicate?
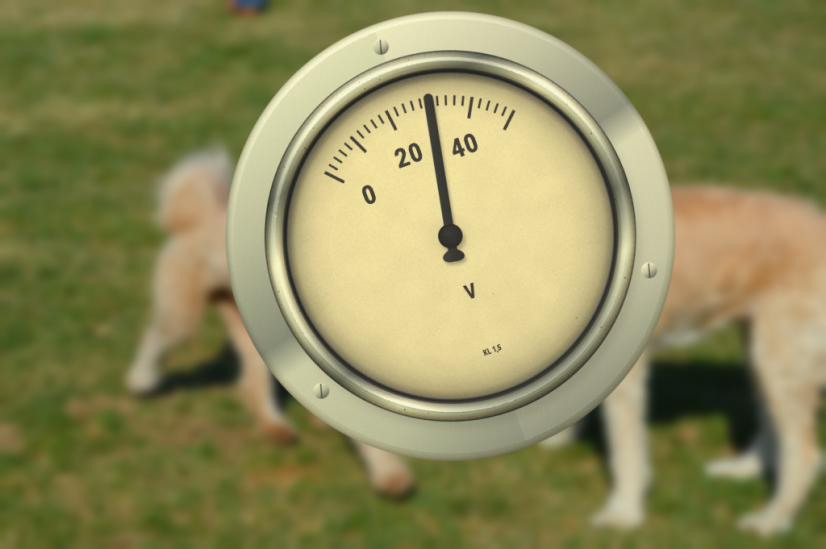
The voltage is 30 V
